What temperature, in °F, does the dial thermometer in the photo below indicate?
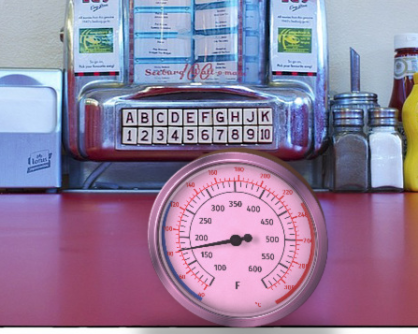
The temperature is 180 °F
